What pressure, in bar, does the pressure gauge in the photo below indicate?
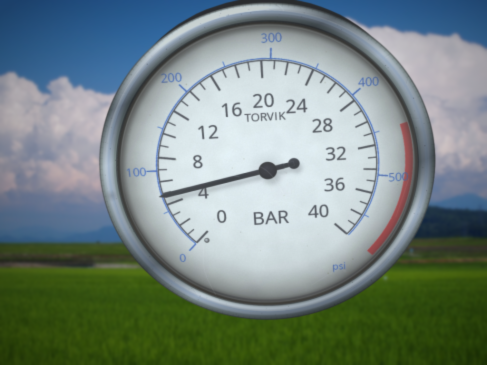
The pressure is 5 bar
